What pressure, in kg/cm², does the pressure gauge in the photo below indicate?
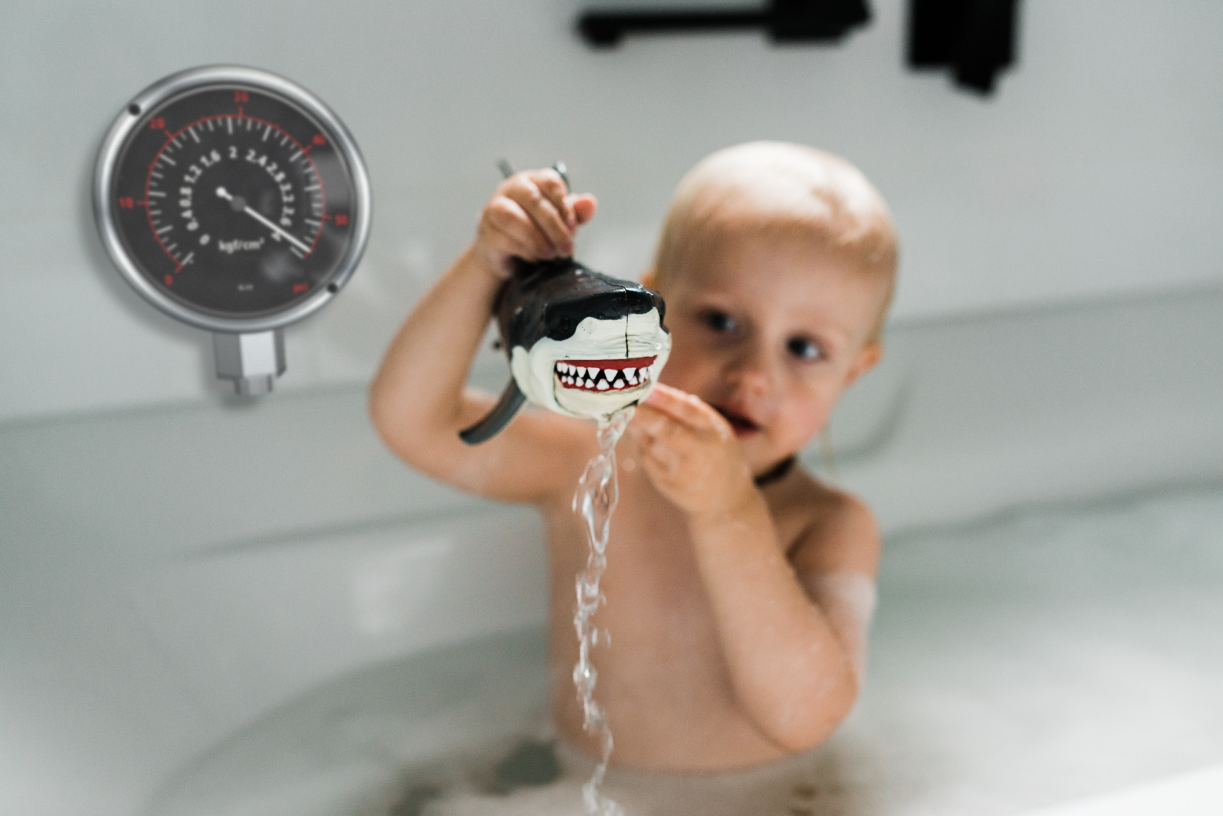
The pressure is 3.9 kg/cm²
